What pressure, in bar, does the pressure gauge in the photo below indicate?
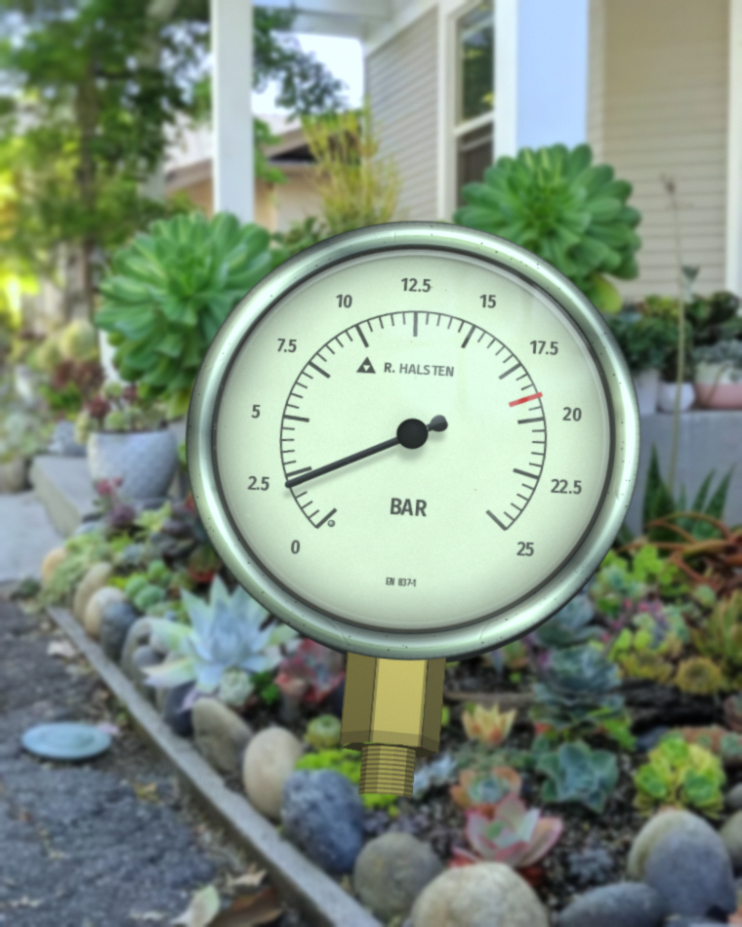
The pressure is 2 bar
